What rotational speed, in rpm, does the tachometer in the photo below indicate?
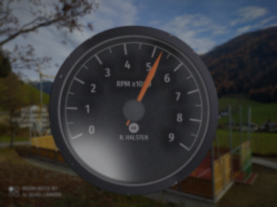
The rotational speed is 5250 rpm
